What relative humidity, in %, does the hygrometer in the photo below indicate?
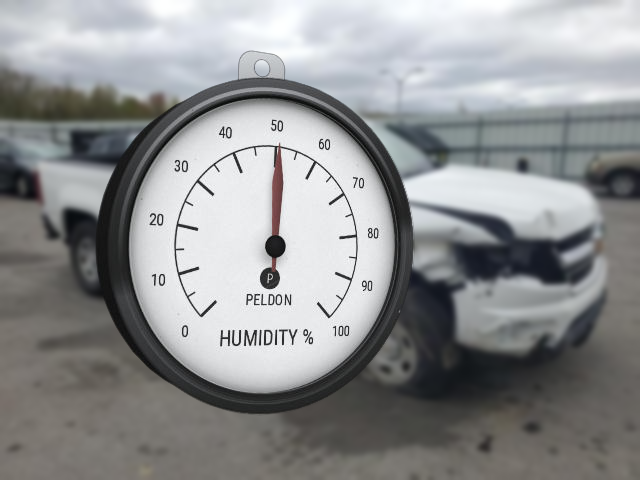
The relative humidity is 50 %
